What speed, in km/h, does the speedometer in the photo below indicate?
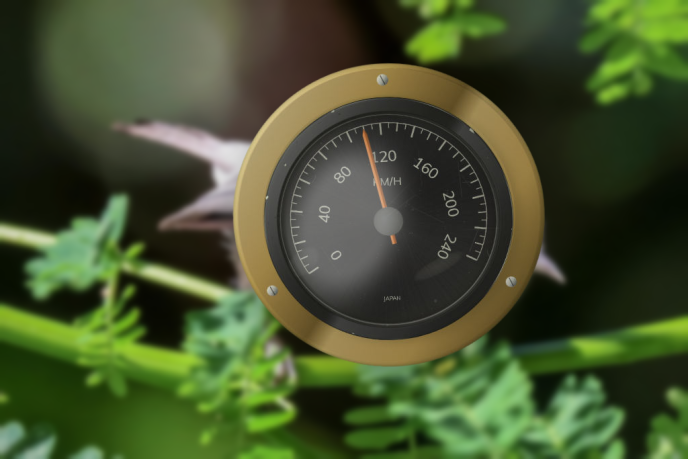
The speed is 110 km/h
